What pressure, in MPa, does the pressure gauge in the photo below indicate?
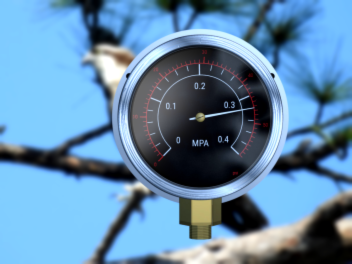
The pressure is 0.32 MPa
